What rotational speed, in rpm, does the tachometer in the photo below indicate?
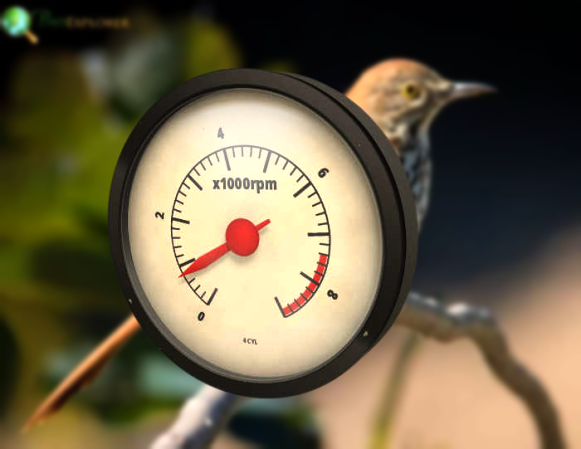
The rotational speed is 800 rpm
